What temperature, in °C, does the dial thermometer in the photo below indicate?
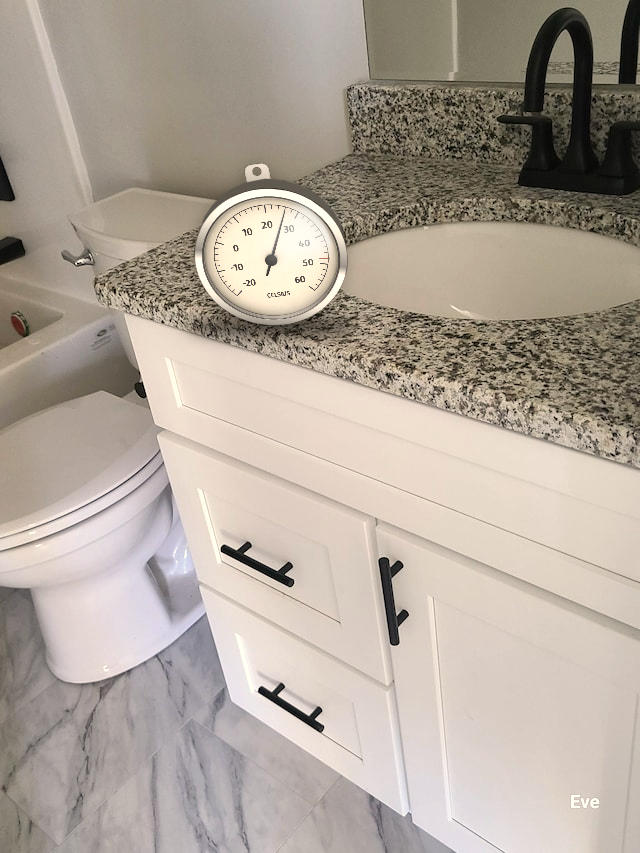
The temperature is 26 °C
